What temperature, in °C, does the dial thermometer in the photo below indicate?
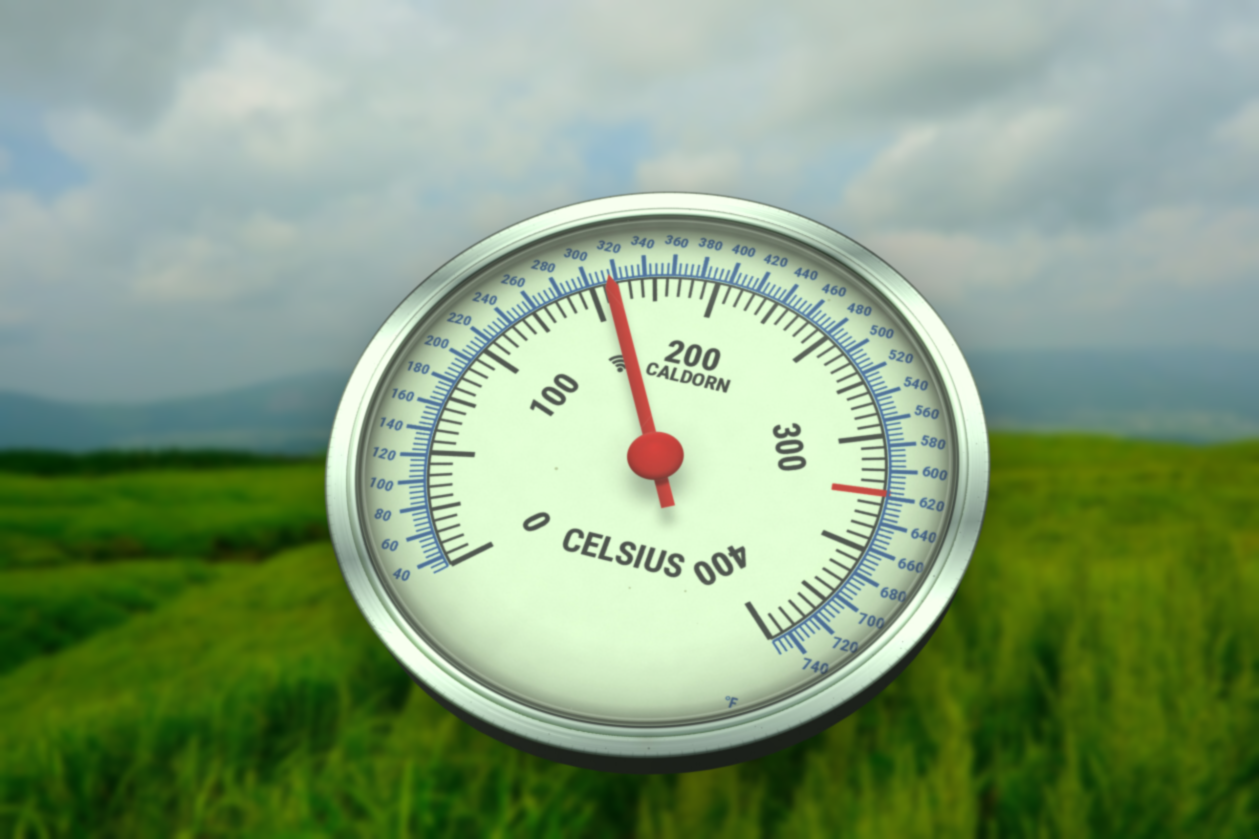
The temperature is 157.5 °C
